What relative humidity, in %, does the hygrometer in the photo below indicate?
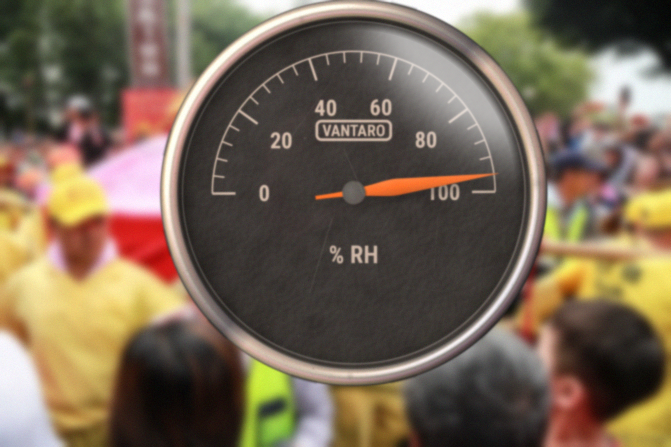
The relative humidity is 96 %
